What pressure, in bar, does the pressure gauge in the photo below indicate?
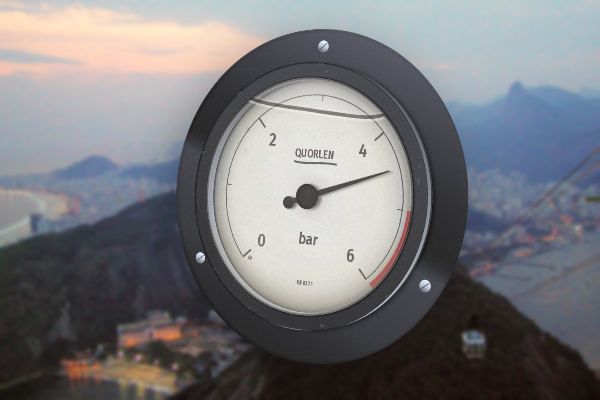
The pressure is 4.5 bar
